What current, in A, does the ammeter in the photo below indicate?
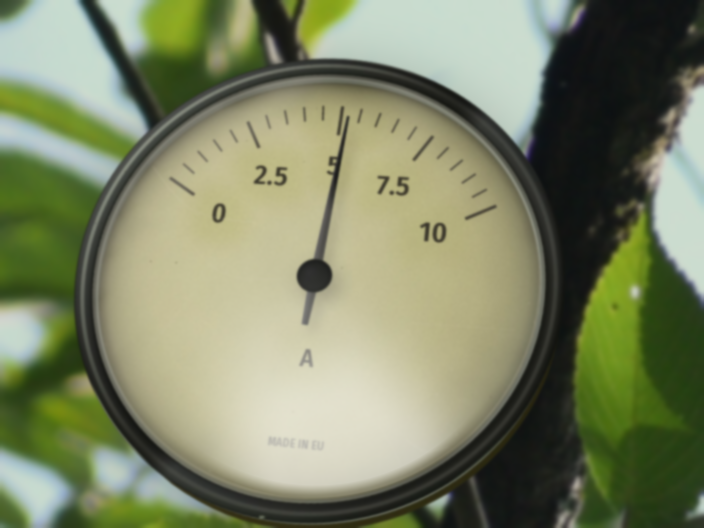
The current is 5.25 A
